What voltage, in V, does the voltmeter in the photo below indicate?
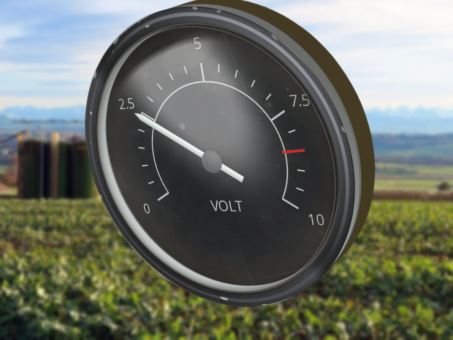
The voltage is 2.5 V
